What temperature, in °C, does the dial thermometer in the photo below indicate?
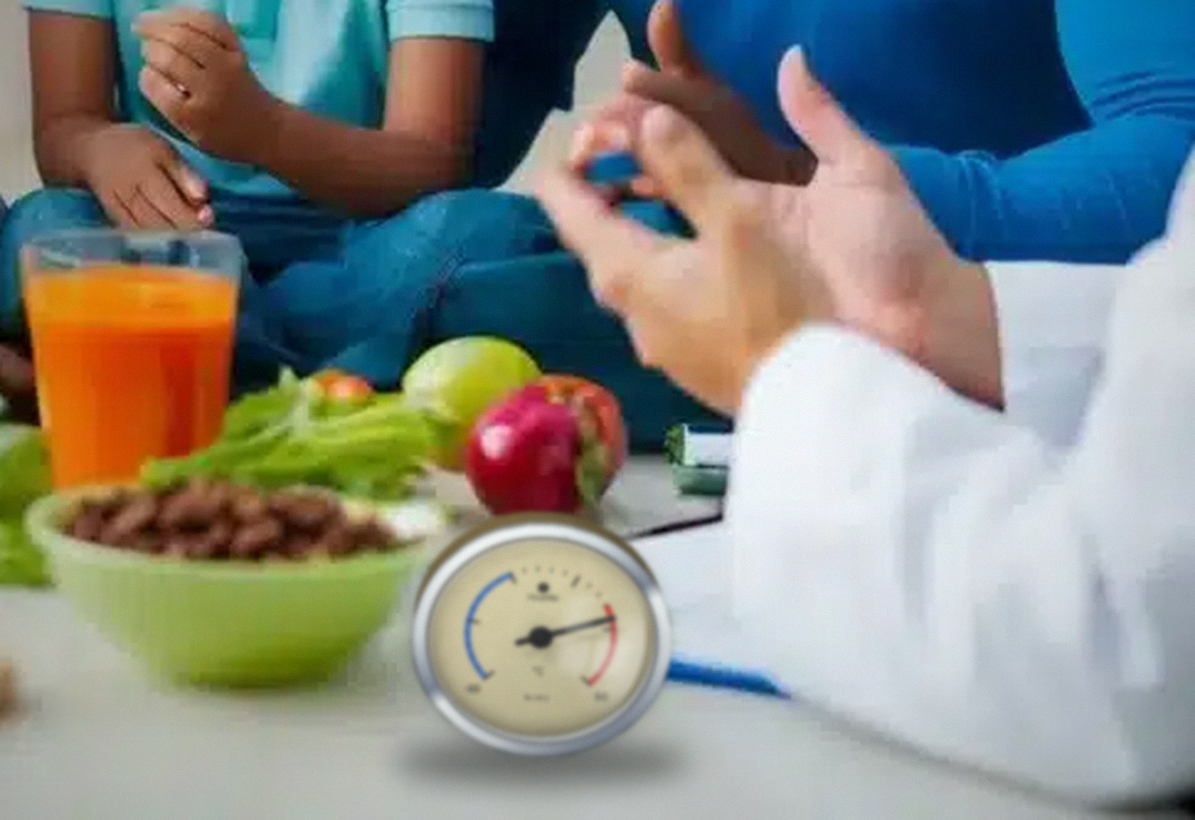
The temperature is 36 °C
